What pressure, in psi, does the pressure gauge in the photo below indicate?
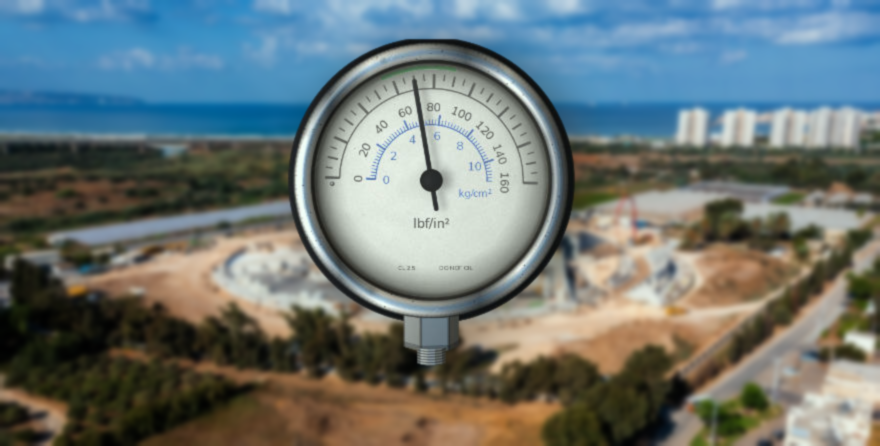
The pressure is 70 psi
